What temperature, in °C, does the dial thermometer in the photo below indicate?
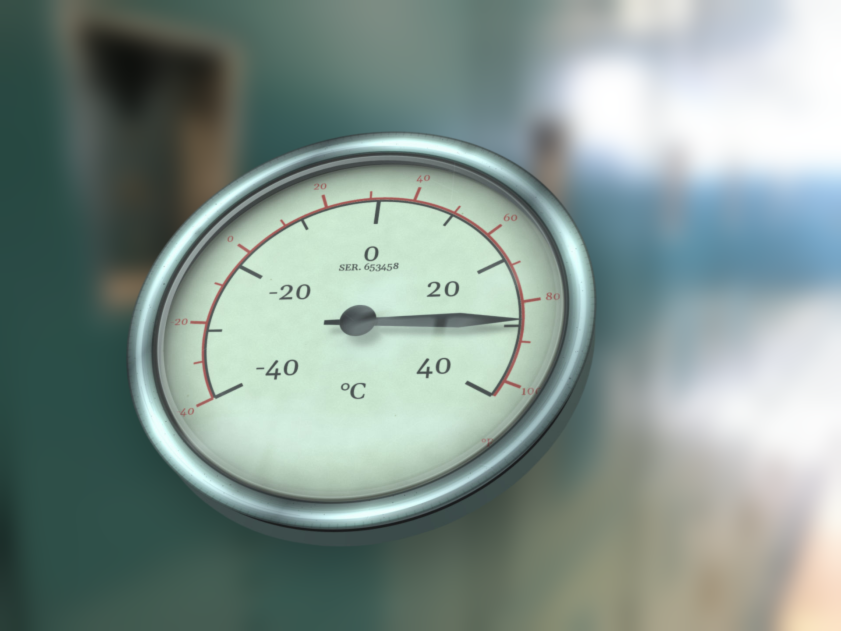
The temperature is 30 °C
